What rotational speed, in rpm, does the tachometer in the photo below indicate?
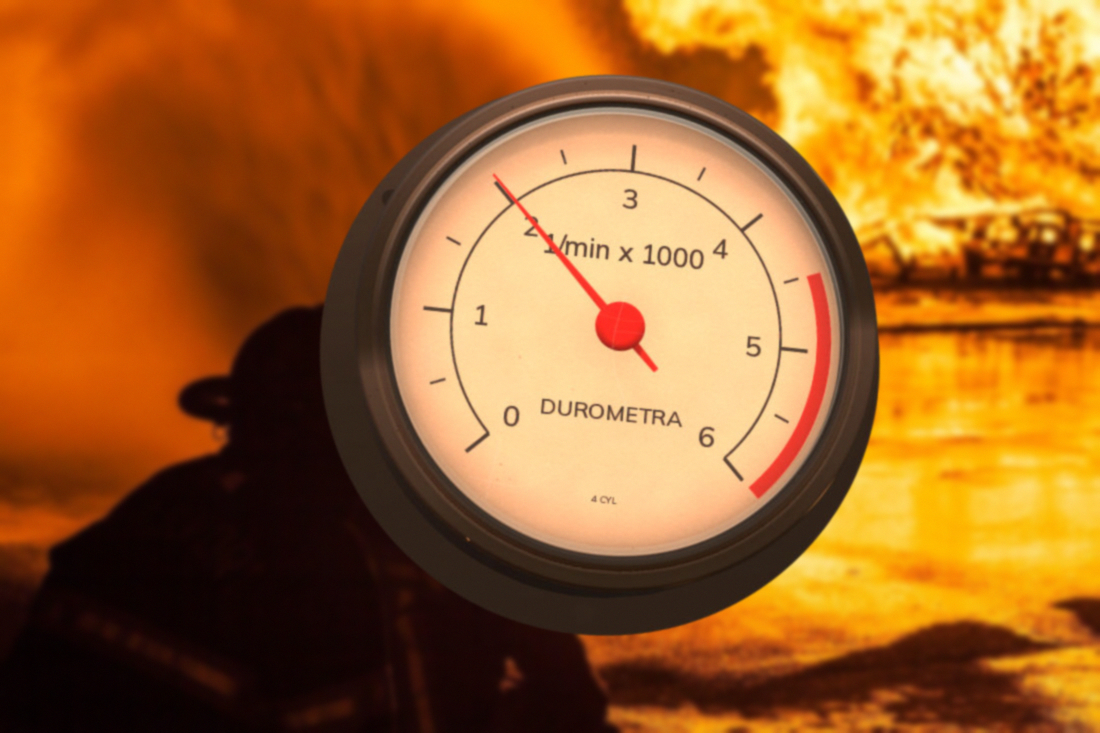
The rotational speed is 2000 rpm
